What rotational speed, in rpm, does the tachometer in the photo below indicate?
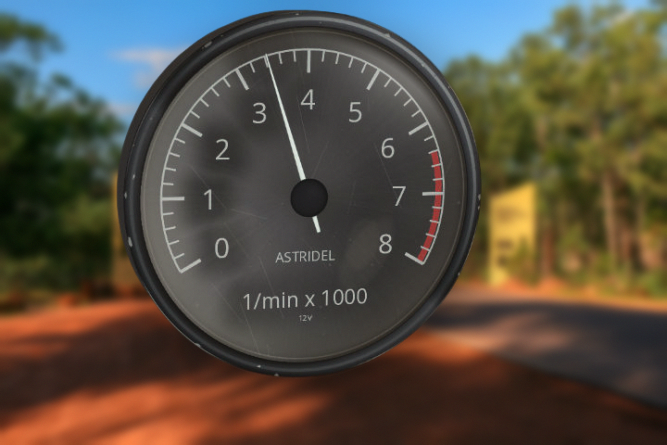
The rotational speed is 3400 rpm
